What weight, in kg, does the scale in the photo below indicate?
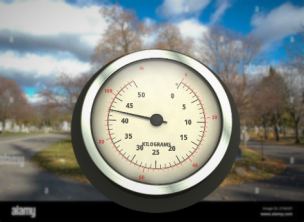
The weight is 42 kg
